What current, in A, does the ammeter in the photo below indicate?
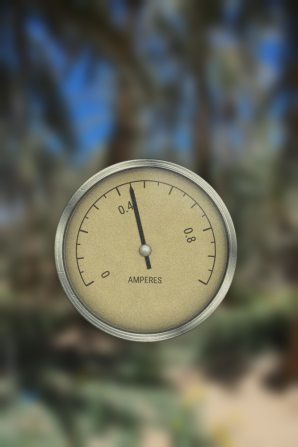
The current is 0.45 A
